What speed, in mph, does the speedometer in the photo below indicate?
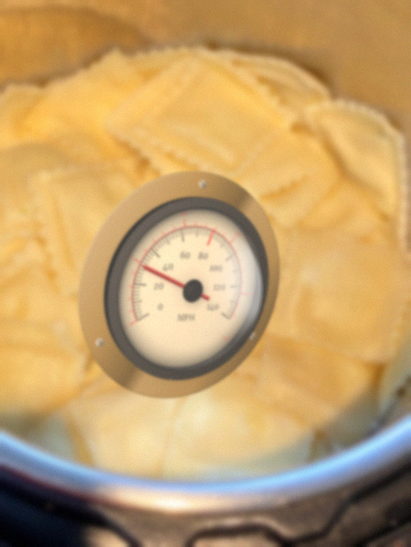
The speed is 30 mph
